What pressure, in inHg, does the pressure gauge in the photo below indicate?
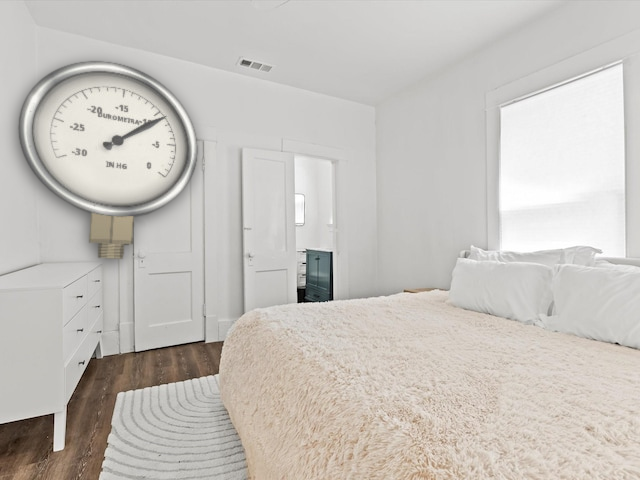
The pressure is -9 inHg
